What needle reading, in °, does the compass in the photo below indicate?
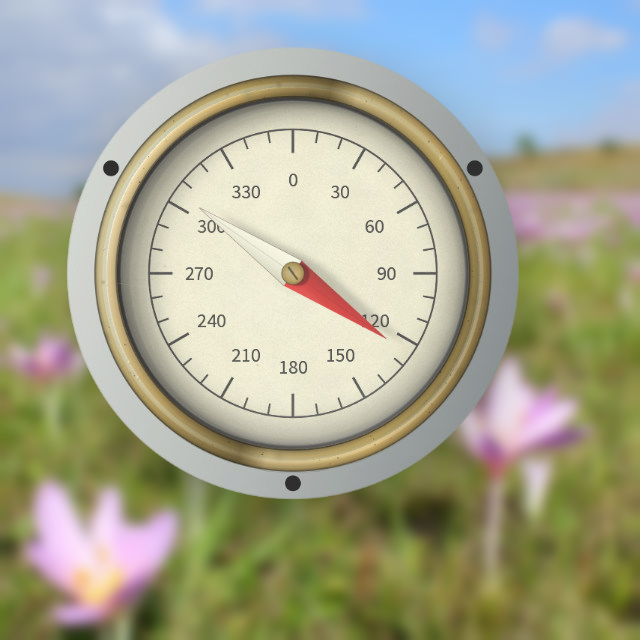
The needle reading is 125 °
